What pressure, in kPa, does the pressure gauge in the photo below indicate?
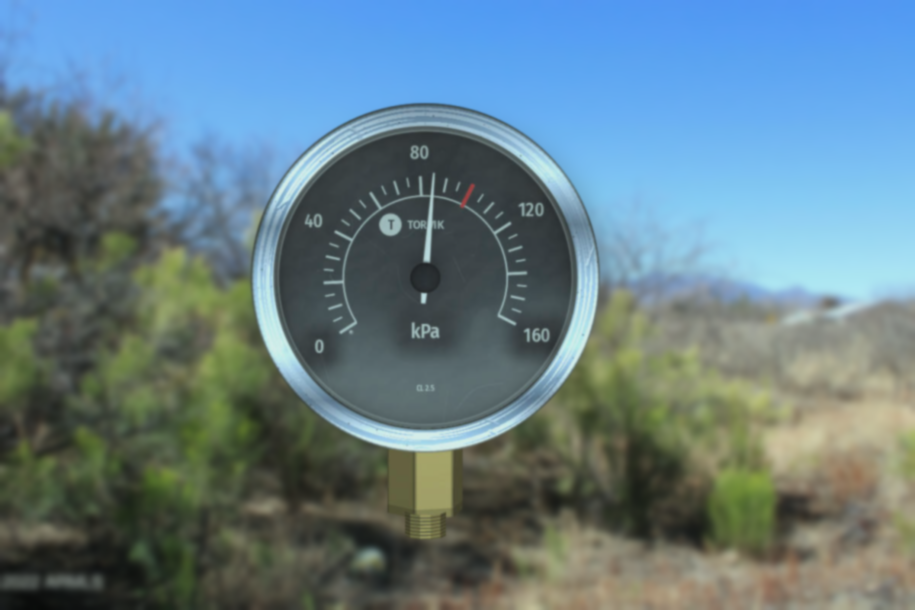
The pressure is 85 kPa
